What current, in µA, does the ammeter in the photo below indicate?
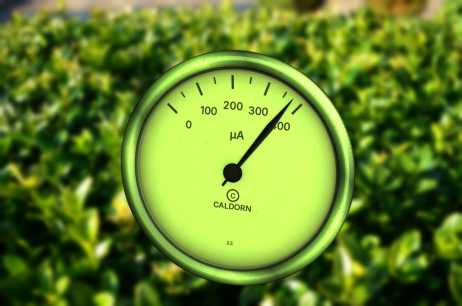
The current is 375 µA
